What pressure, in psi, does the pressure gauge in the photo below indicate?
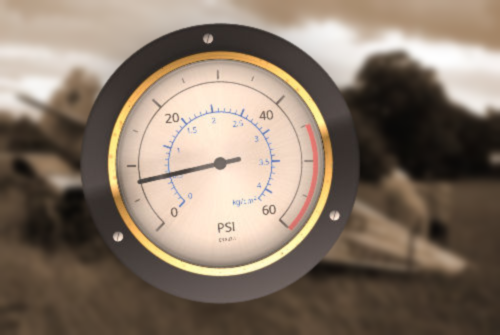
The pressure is 7.5 psi
